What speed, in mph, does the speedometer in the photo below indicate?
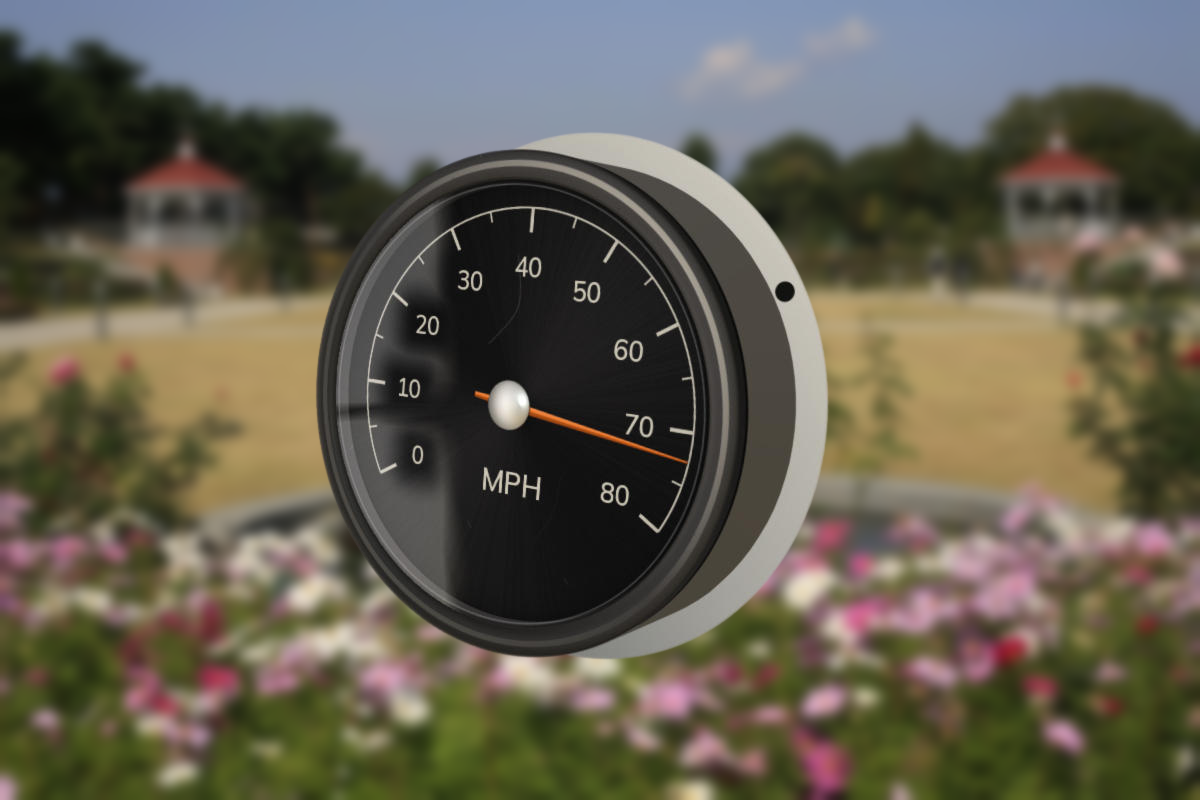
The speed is 72.5 mph
